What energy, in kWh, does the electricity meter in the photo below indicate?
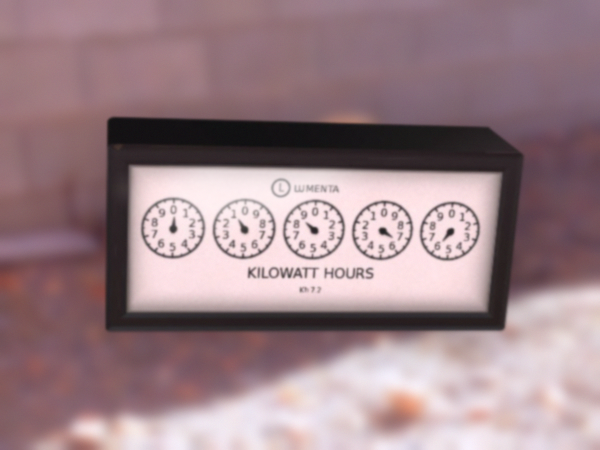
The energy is 866 kWh
